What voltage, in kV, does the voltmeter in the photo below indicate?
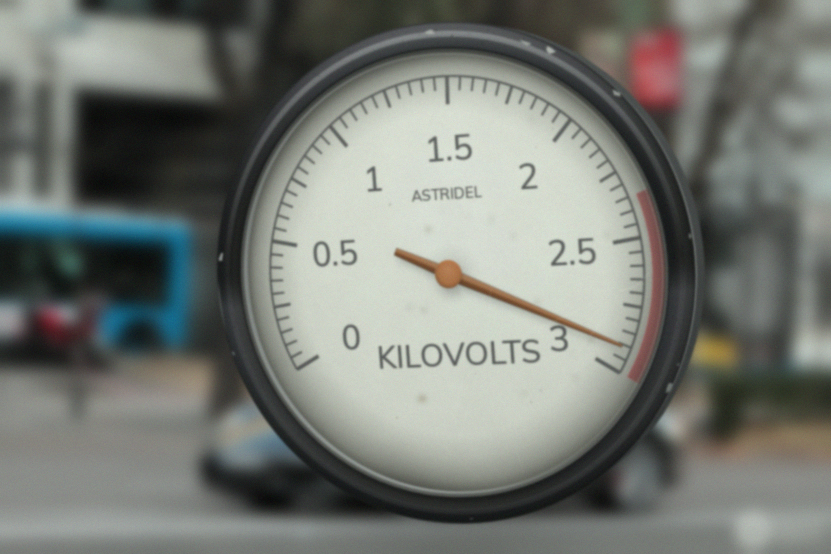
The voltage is 2.9 kV
